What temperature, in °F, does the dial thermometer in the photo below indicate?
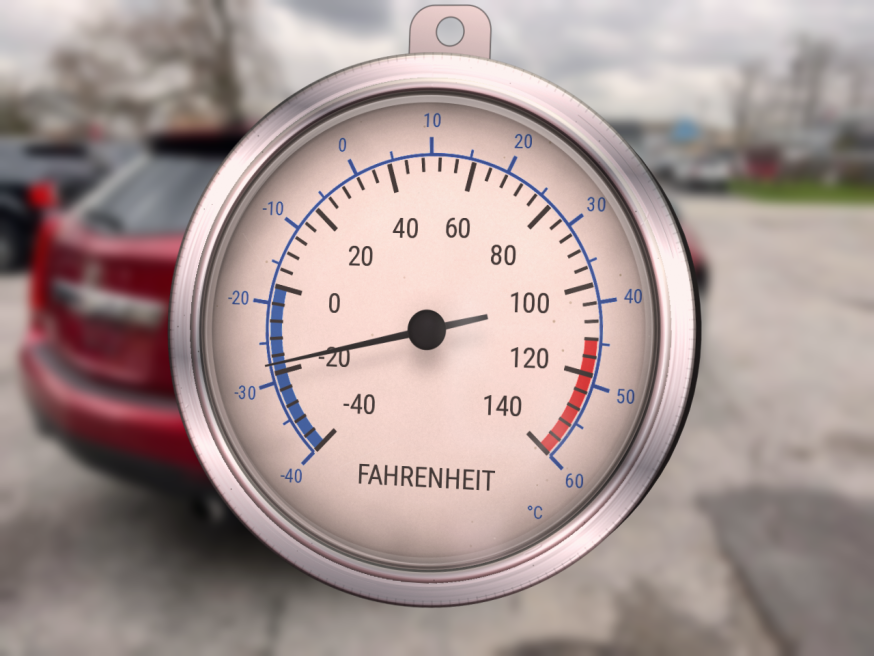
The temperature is -18 °F
